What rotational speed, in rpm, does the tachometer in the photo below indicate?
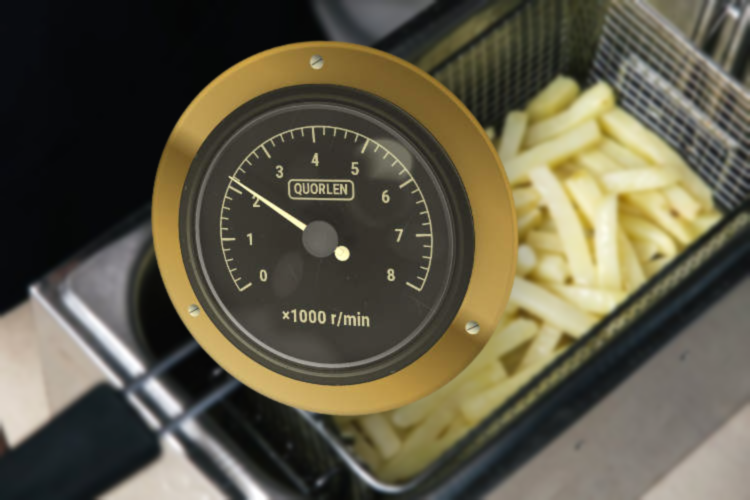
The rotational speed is 2200 rpm
